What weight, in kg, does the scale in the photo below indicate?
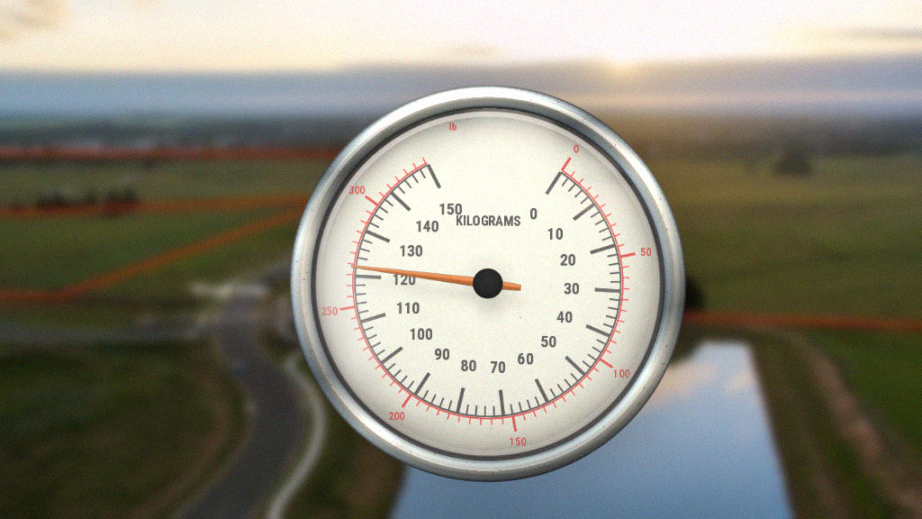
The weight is 122 kg
